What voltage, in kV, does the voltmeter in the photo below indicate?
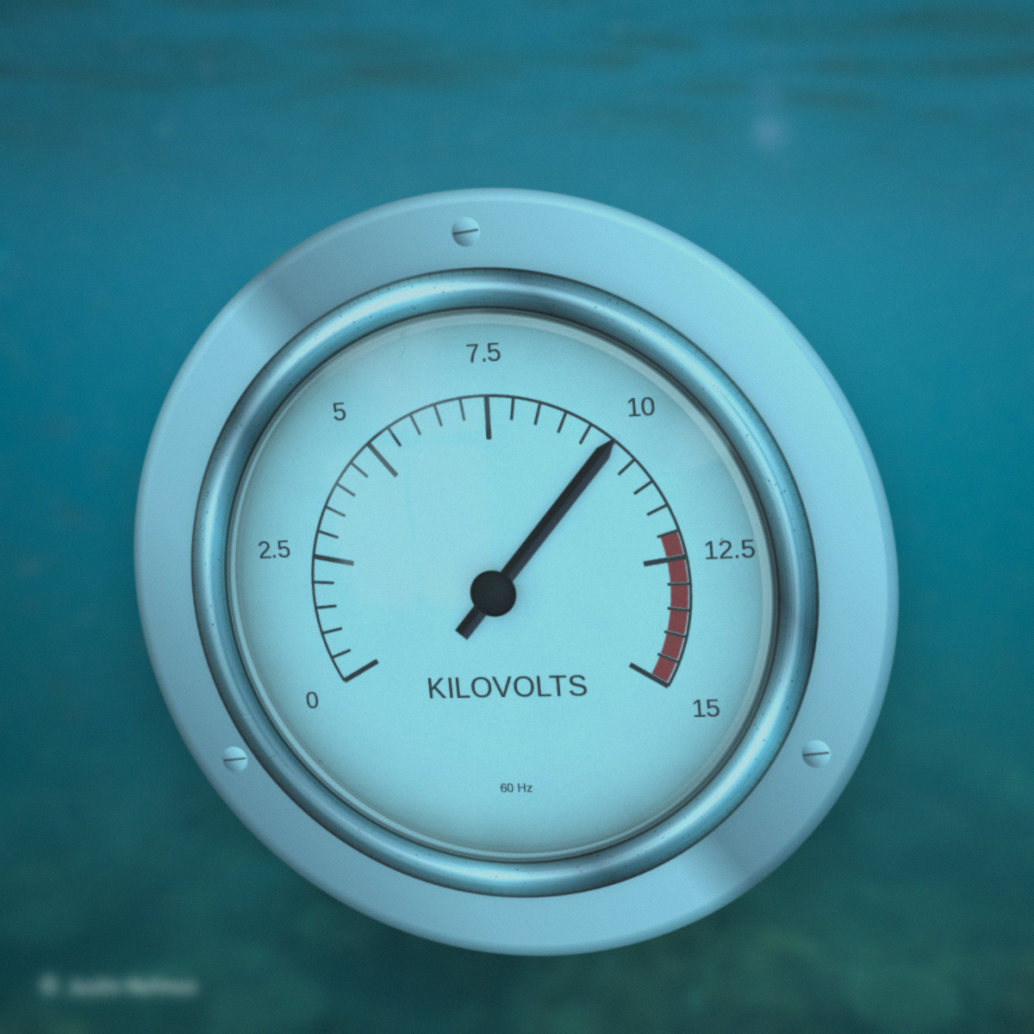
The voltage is 10 kV
